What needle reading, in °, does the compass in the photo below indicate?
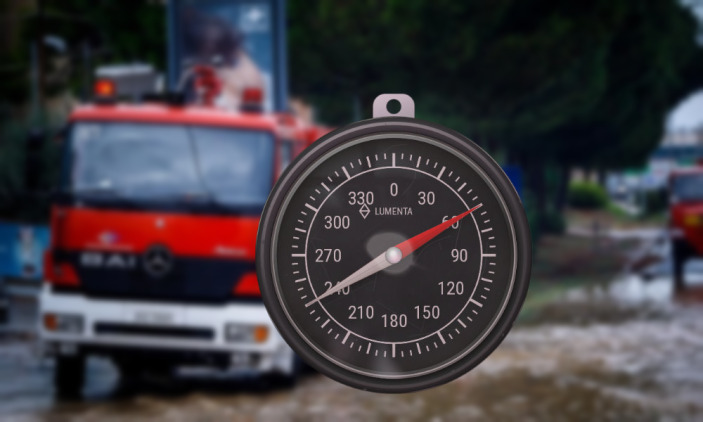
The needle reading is 60 °
